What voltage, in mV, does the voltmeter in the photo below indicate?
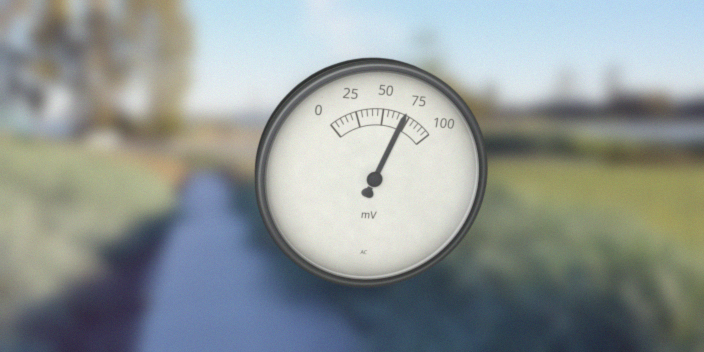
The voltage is 70 mV
